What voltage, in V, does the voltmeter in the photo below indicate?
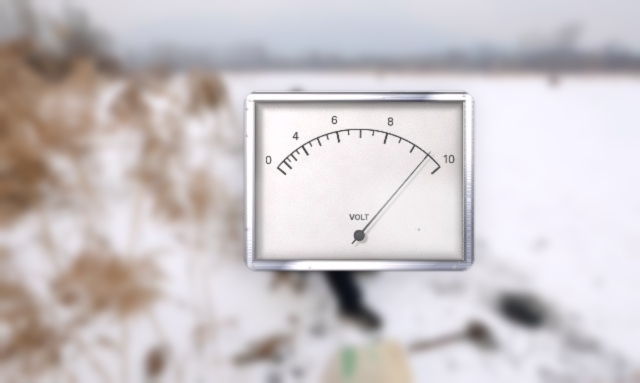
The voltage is 9.5 V
